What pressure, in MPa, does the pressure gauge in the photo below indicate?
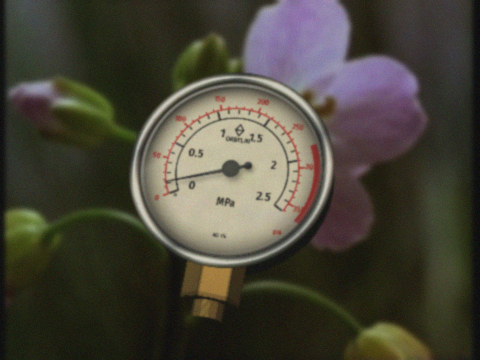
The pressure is 0.1 MPa
